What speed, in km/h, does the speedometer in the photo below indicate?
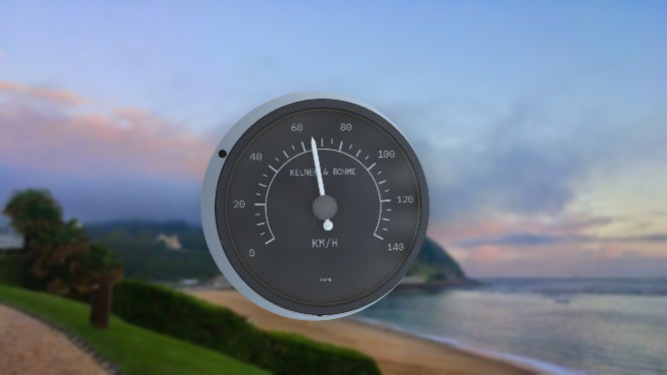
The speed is 65 km/h
